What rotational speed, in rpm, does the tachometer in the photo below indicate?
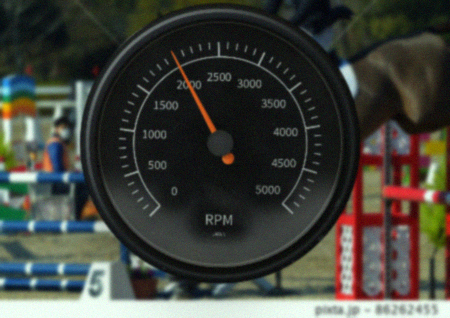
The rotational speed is 2000 rpm
